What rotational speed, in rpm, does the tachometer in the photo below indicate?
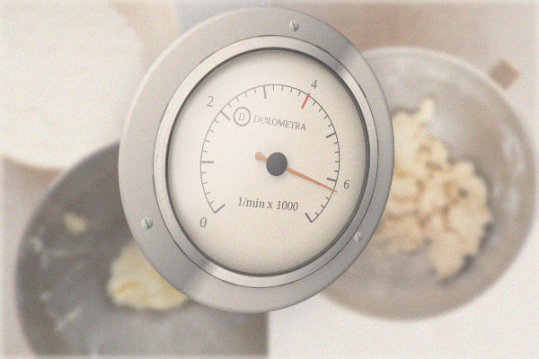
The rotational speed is 6200 rpm
